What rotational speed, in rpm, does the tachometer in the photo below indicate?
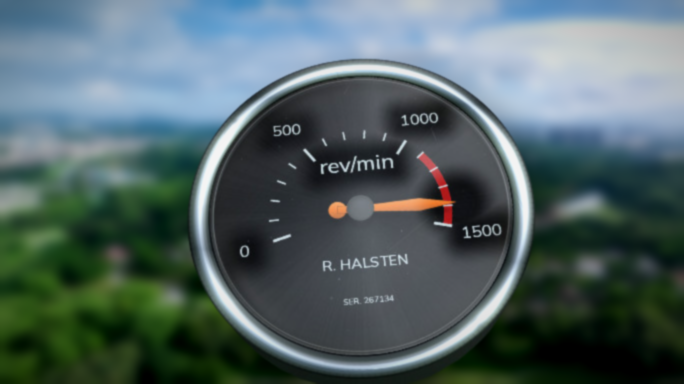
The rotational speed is 1400 rpm
